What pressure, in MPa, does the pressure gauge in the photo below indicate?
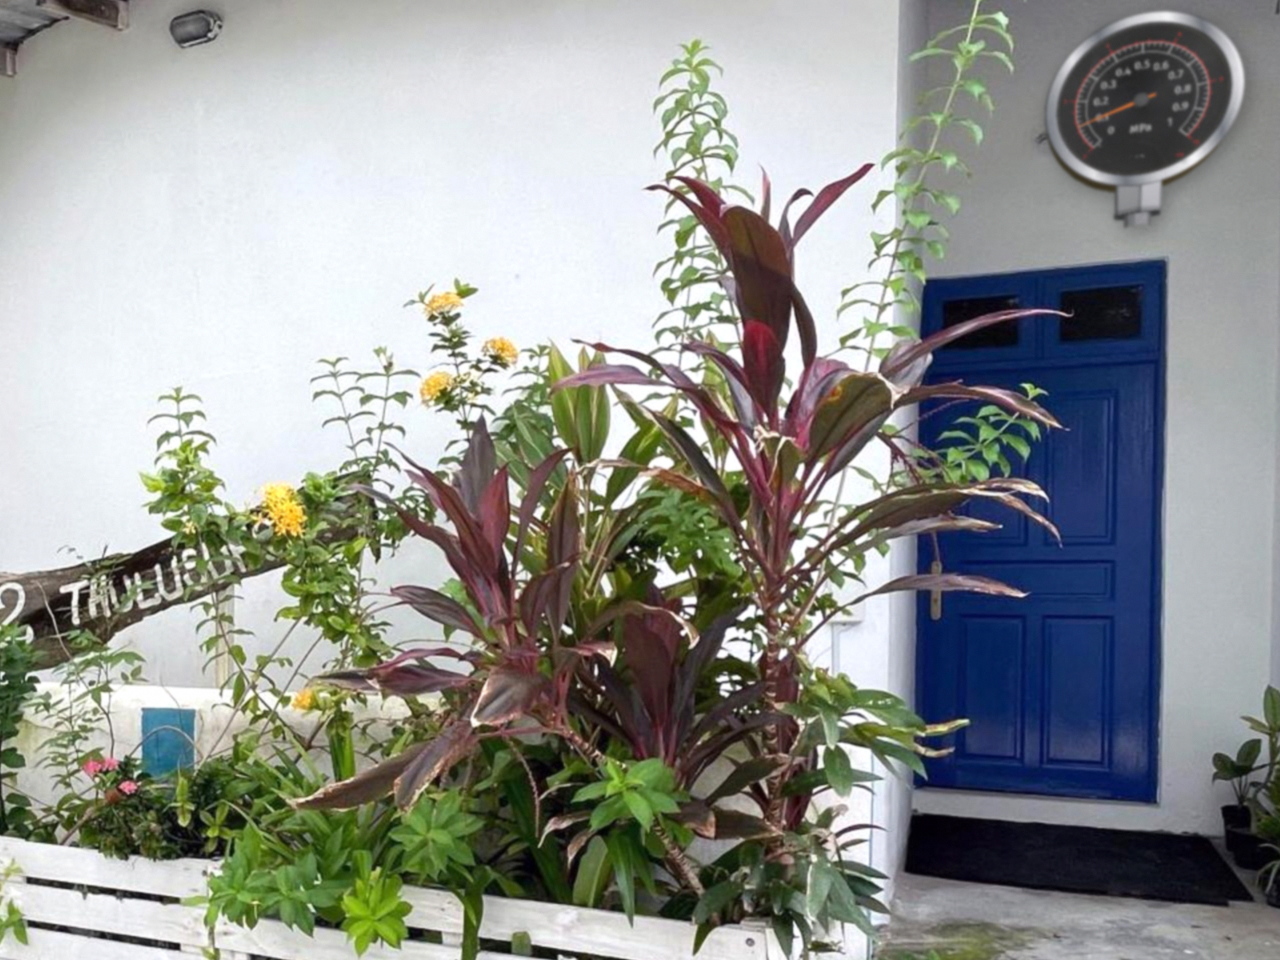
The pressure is 0.1 MPa
